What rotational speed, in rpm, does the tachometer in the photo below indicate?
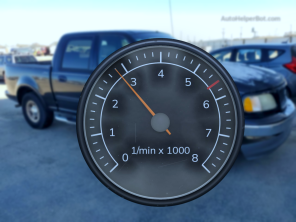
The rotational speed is 2800 rpm
